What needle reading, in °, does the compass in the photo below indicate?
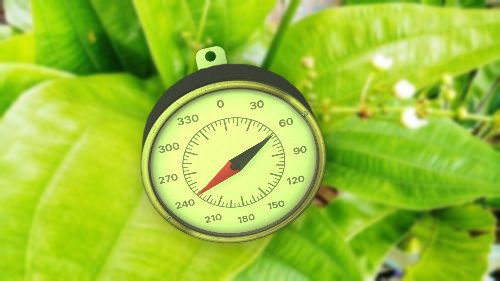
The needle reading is 240 °
